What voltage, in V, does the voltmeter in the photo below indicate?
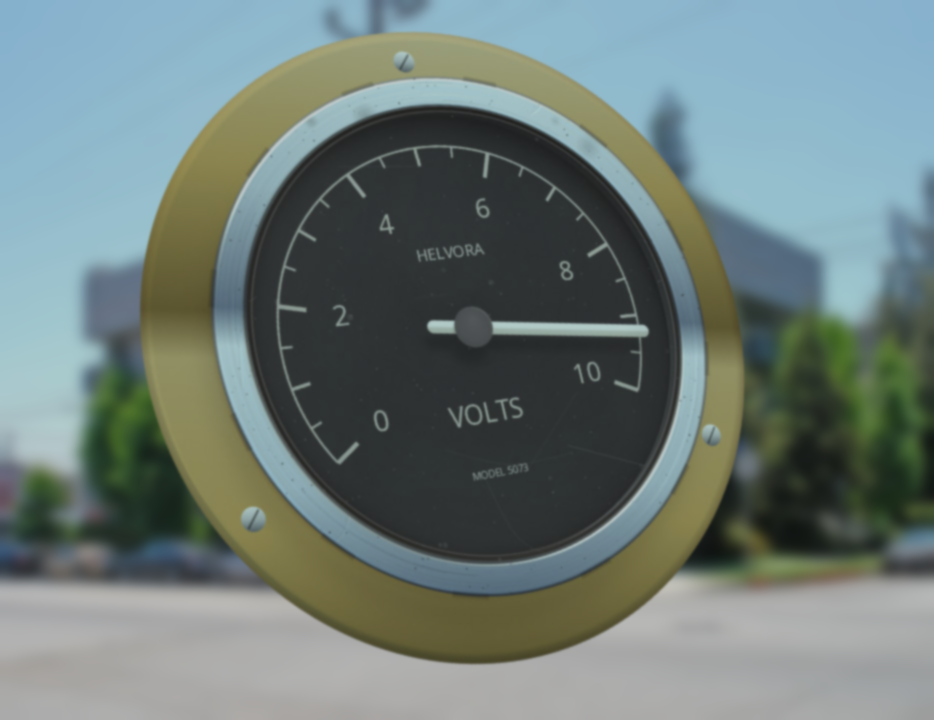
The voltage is 9.25 V
